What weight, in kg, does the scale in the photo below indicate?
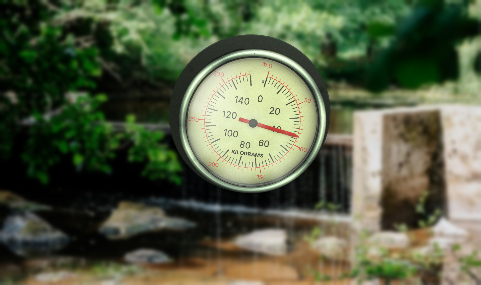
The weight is 40 kg
